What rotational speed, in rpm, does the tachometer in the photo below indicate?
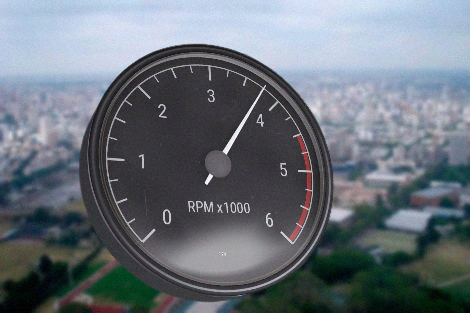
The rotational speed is 3750 rpm
